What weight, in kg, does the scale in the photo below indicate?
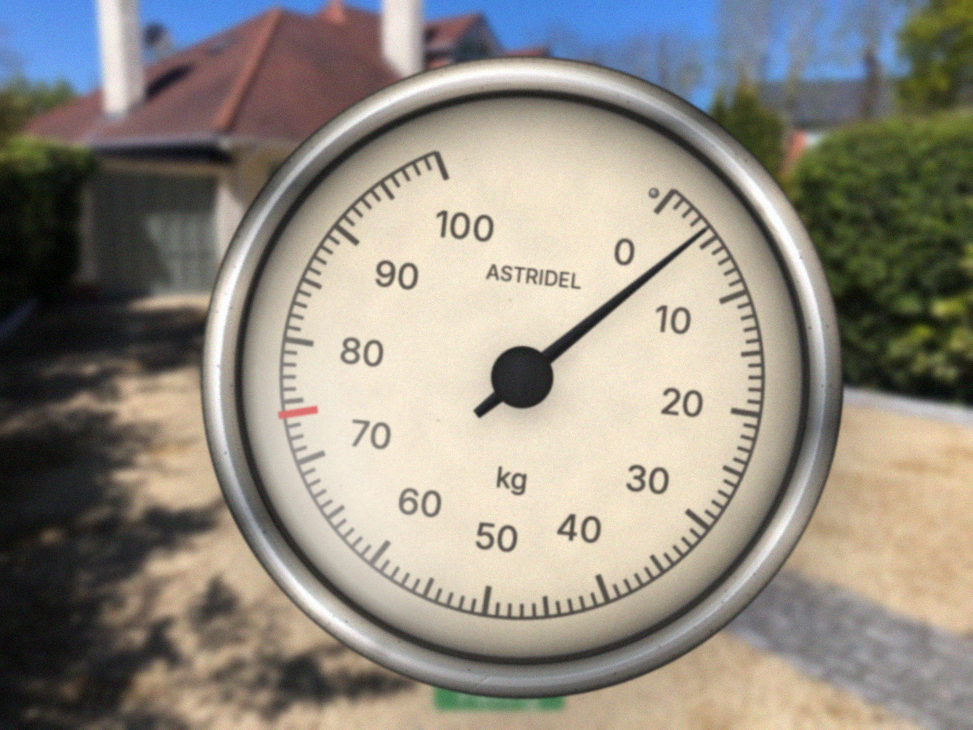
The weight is 4 kg
